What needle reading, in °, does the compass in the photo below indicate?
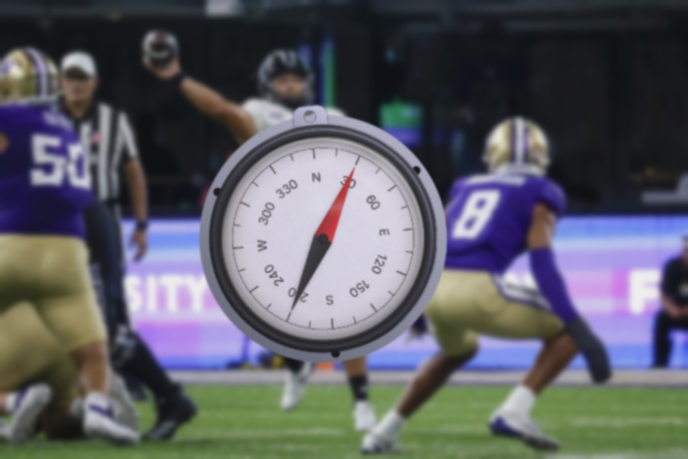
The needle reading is 30 °
